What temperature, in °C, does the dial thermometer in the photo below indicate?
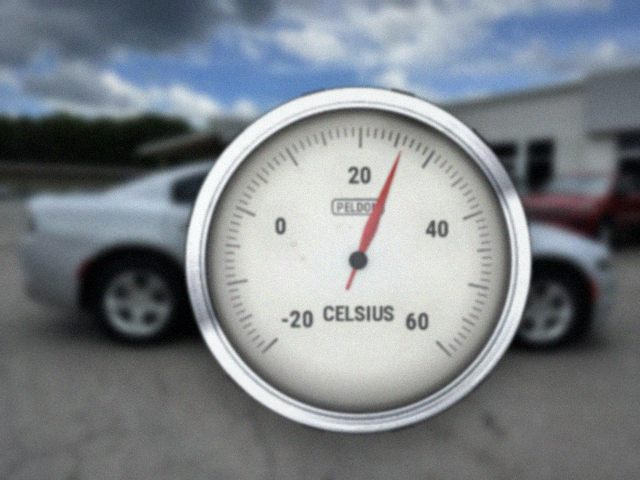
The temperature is 26 °C
